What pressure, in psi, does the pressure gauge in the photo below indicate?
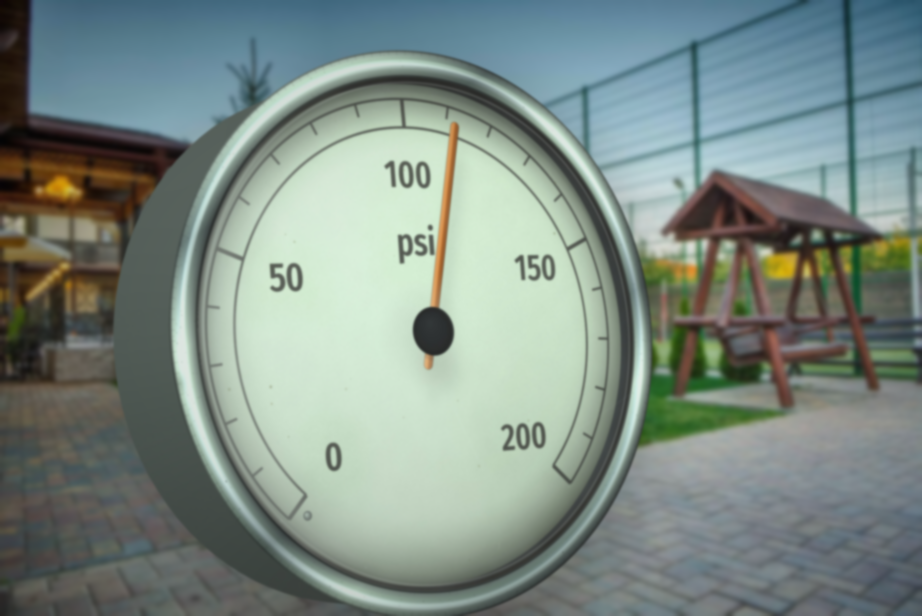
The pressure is 110 psi
